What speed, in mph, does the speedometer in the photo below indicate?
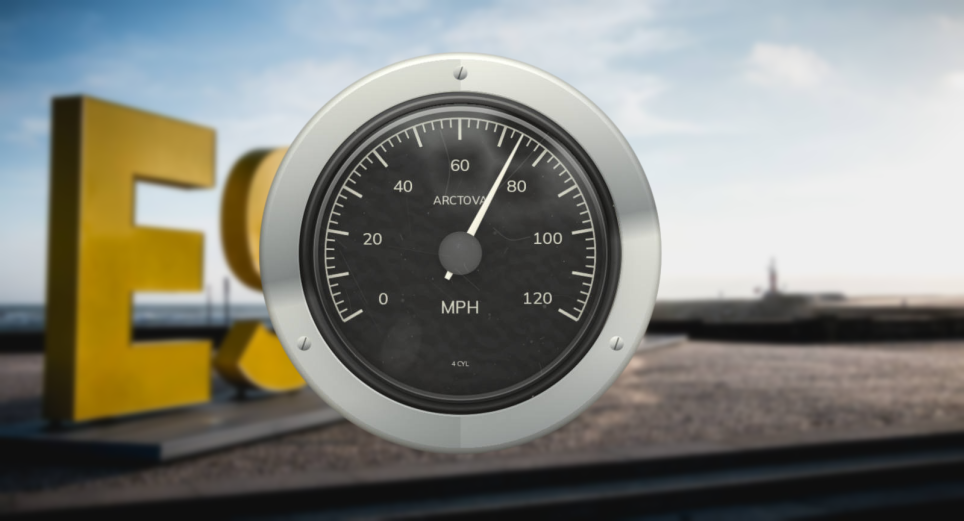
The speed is 74 mph
